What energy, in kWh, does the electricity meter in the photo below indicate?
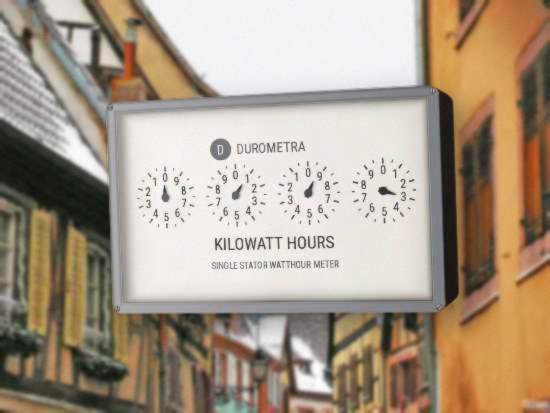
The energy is 93 kWh
